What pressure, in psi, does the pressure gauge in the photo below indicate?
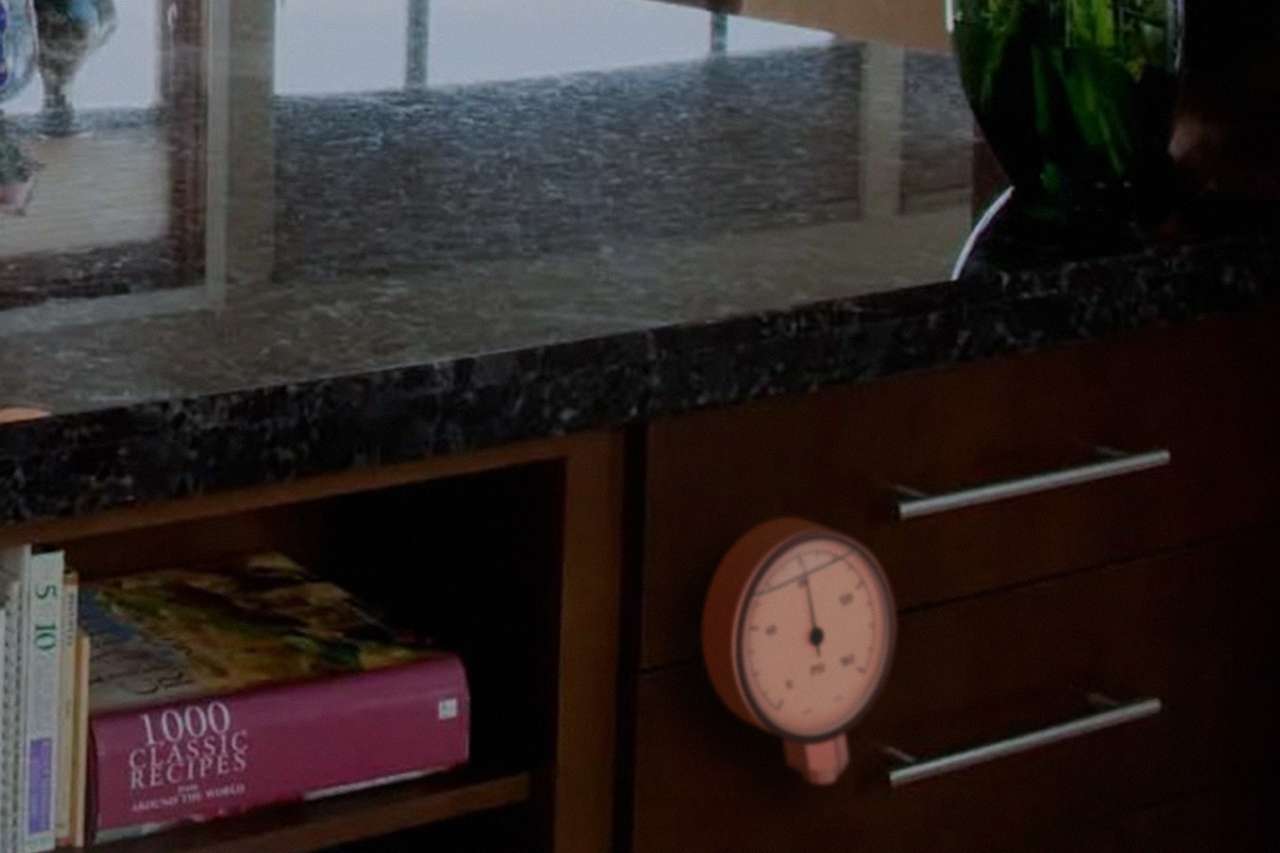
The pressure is 80 psi
